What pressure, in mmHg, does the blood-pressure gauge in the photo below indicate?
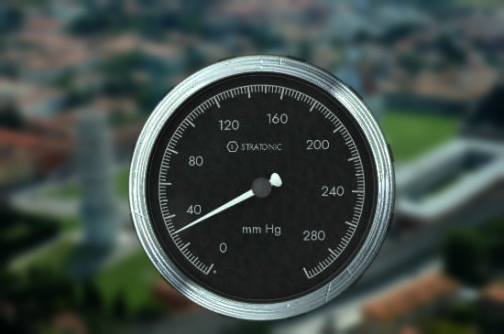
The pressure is 30 mmHg
